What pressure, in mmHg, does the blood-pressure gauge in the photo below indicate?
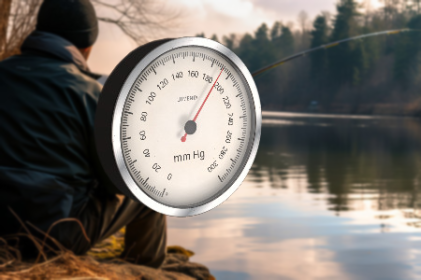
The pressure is 190 mmHg
